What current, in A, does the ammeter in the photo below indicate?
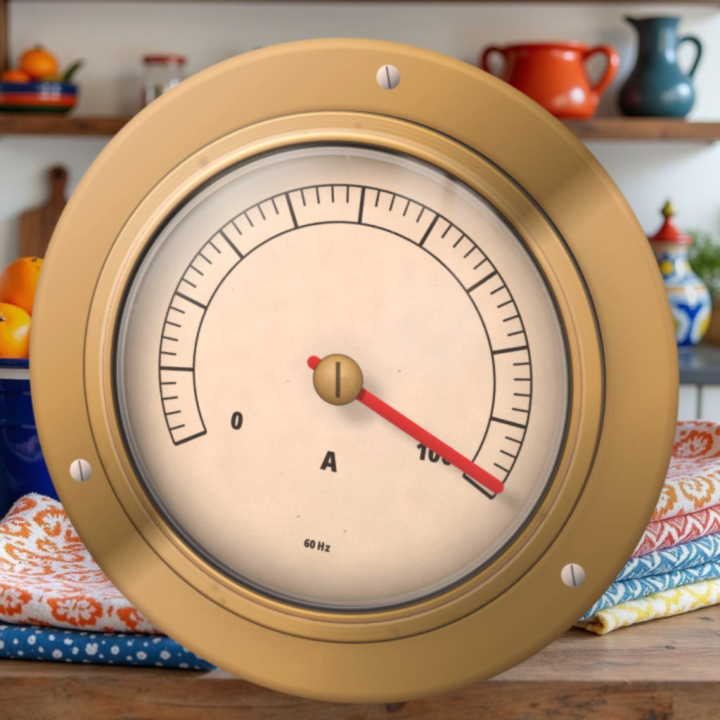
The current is 98 A
